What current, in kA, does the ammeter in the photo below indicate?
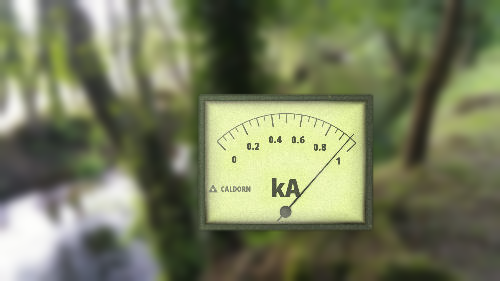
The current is 0.95 kA
